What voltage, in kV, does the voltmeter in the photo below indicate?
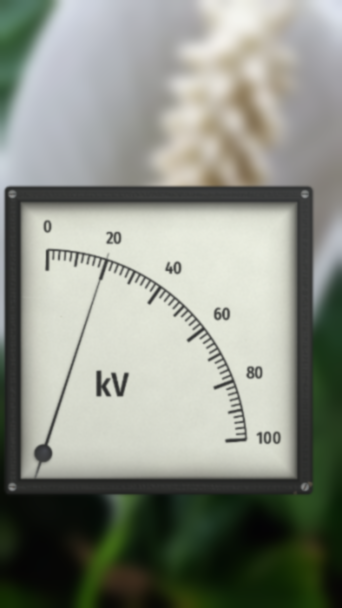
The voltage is 20 kV
